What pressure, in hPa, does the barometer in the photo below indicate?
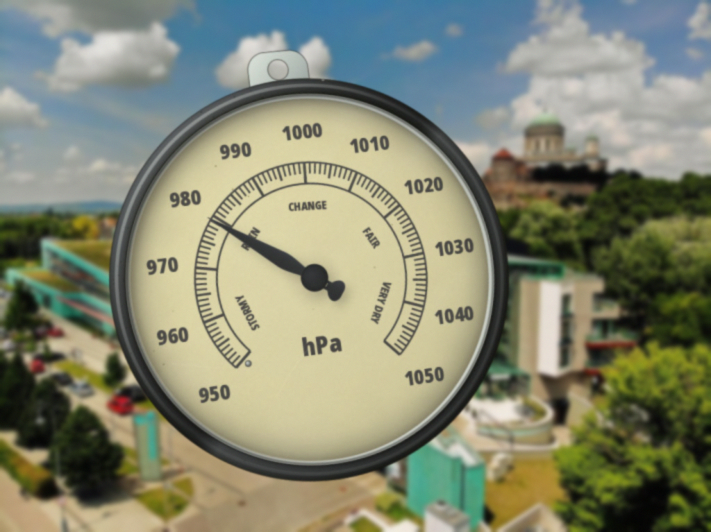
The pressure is 979 hPa
